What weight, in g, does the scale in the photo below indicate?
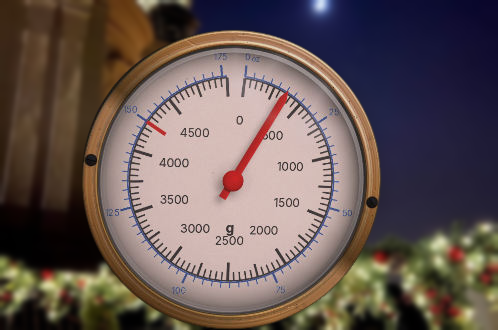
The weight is 350 g
